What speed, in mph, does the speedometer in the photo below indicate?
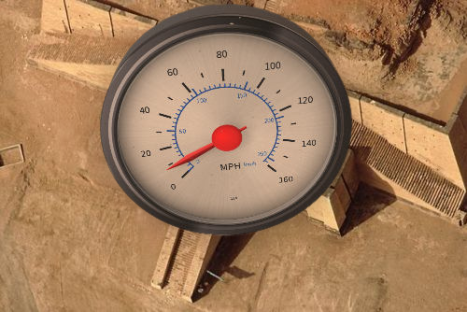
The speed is 10 mph
